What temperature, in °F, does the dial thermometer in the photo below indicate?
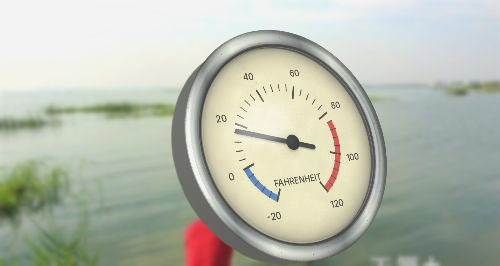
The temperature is 16 °F
